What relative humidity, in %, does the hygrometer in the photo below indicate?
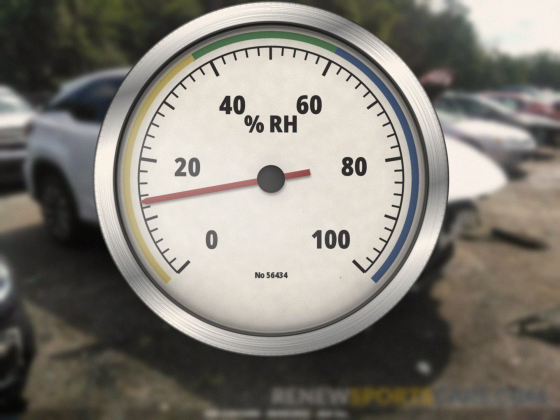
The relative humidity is 13 %
